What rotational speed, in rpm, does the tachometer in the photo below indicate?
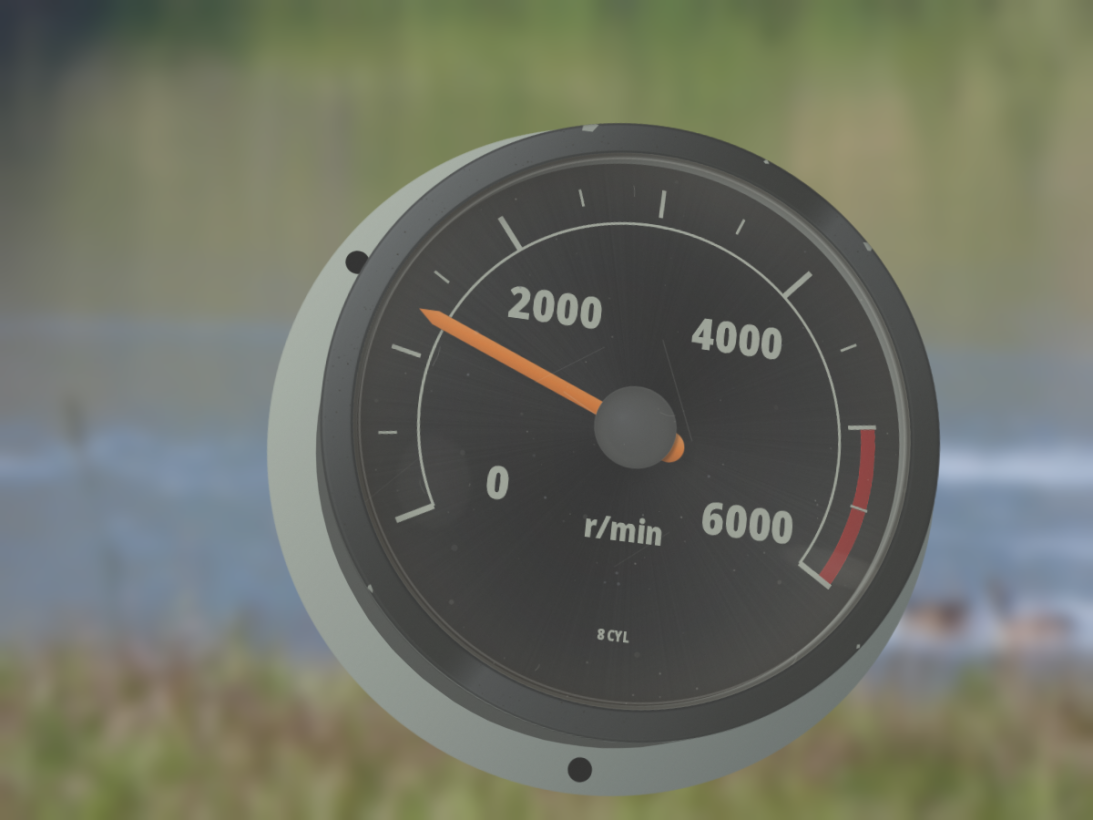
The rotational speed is 1250 rpm
